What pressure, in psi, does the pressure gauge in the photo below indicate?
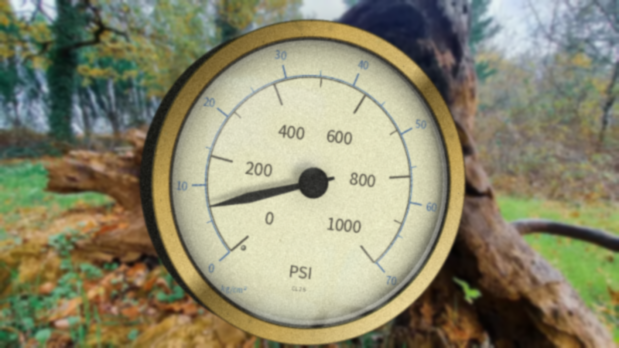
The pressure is 100 psi
